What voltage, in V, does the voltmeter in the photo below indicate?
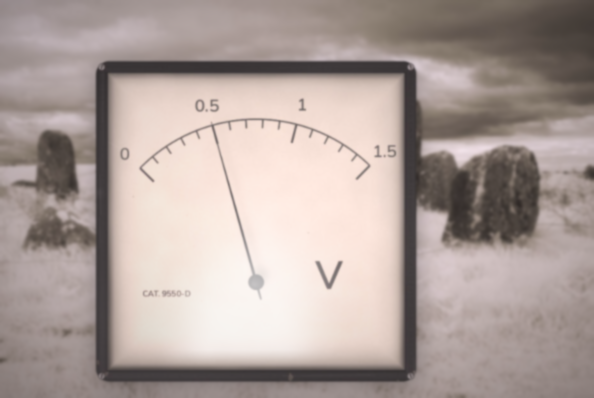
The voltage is 0.5 V
